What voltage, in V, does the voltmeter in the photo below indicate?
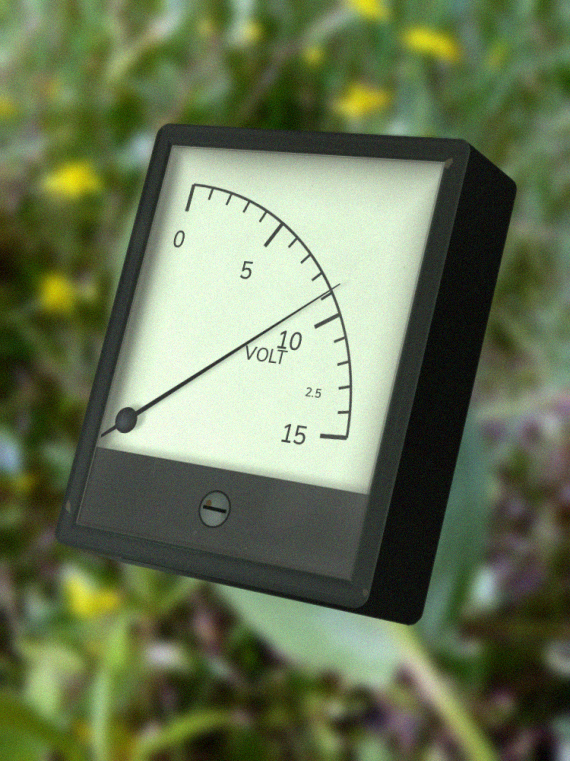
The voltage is 9 V
